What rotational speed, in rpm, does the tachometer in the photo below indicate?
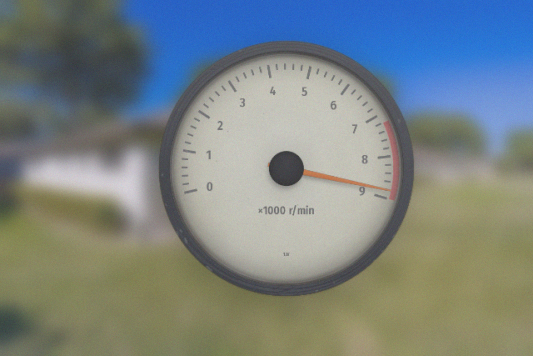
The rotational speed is 8800 rpm
